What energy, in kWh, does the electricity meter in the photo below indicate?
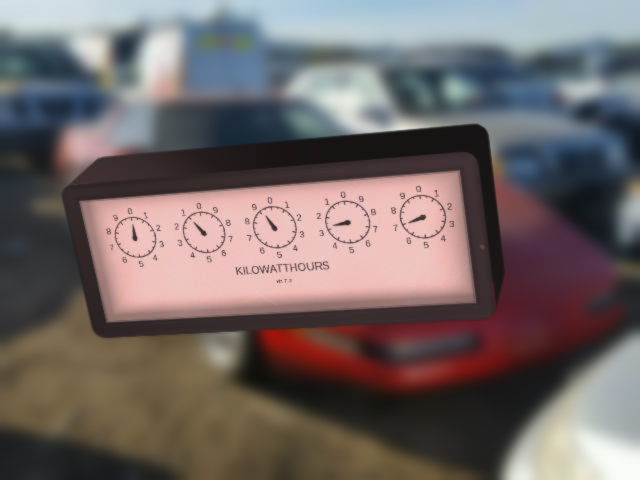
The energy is 927 kWh
